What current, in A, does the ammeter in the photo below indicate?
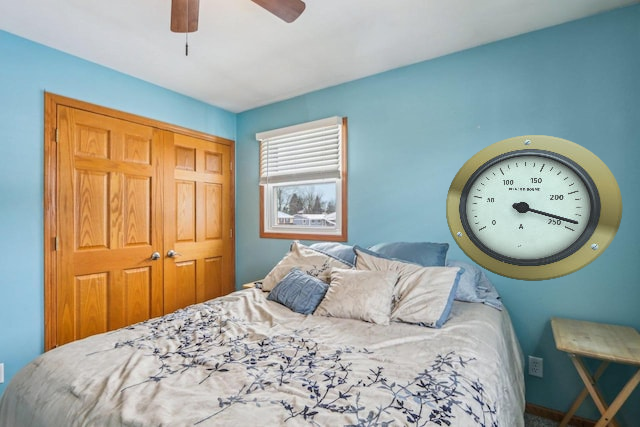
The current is 240 A
